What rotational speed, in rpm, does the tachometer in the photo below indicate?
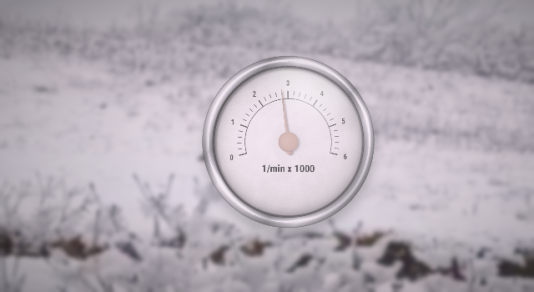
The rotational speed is 2800 rpm
